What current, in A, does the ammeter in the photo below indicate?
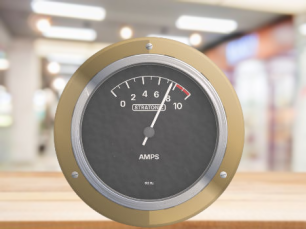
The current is 7.5 A
